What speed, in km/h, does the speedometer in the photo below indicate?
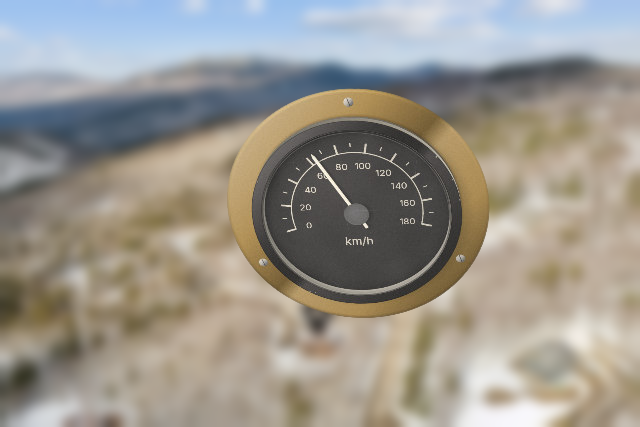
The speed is 65 km/h
